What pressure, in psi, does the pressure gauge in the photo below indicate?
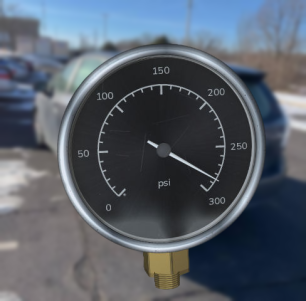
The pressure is 285 psi
